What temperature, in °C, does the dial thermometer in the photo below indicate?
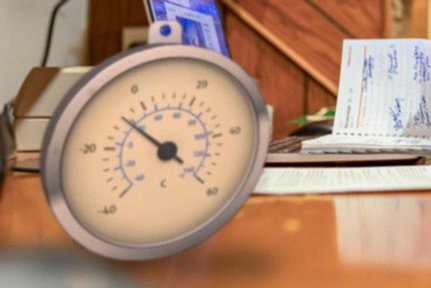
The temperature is -8 °C
